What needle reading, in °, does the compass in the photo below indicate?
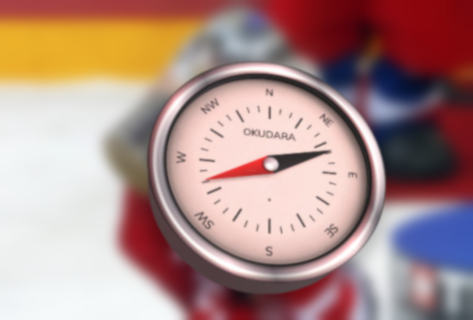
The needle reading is 250 °
